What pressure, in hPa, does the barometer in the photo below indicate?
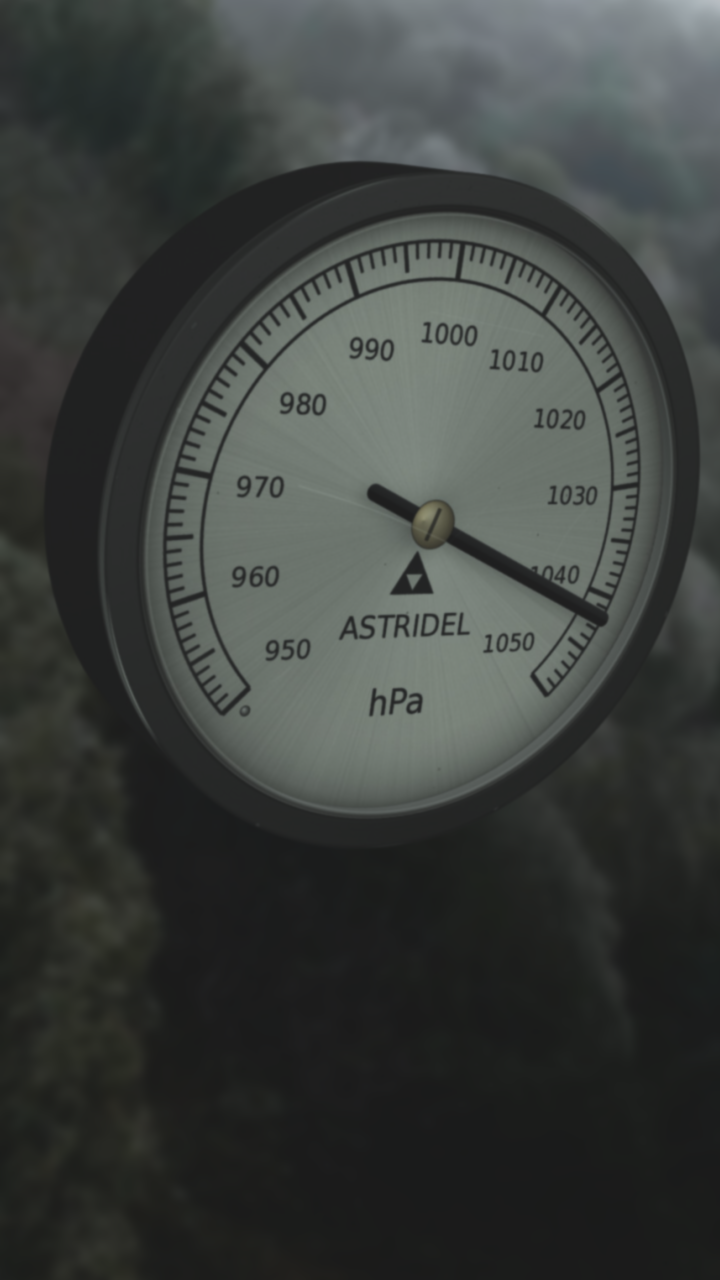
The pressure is 1042 hPa
